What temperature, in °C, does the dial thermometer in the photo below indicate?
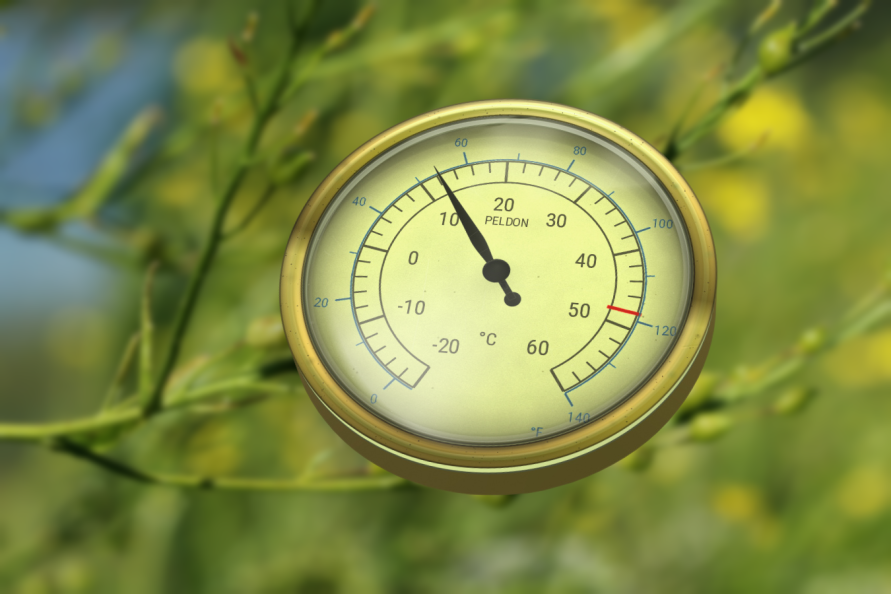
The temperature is 12 °C
